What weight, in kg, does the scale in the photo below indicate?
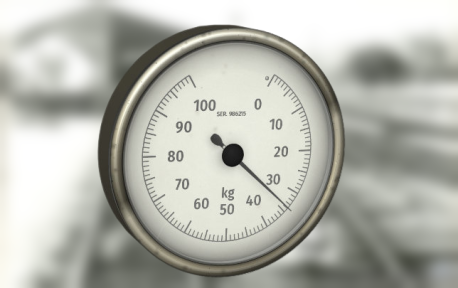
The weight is 34 kg
